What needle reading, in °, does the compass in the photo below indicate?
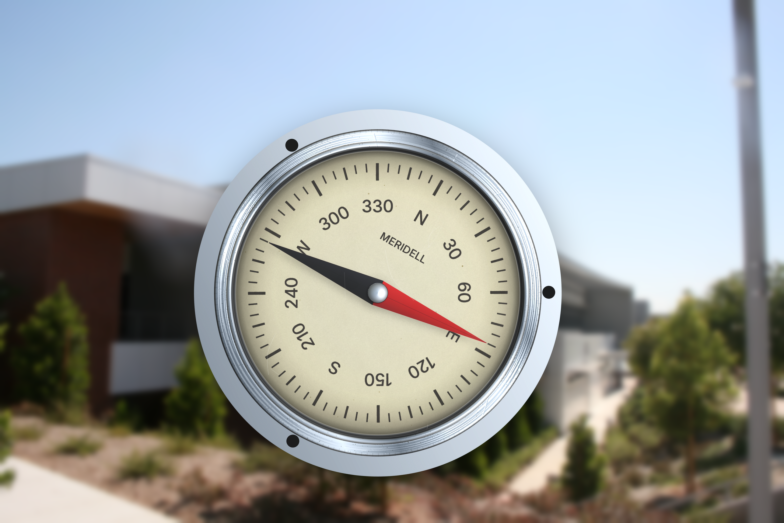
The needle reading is 85 °
